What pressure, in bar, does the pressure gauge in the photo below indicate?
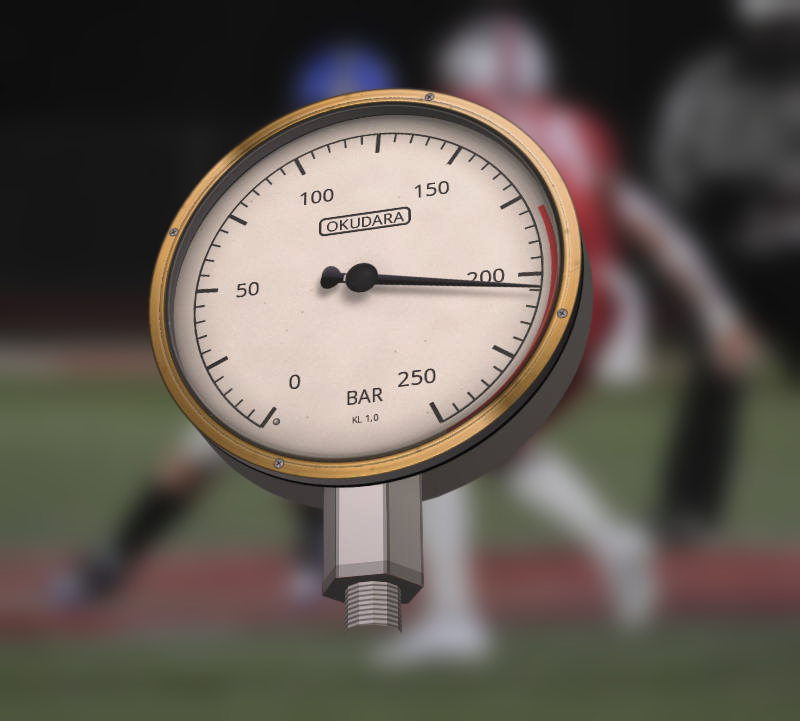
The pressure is 205 bar
